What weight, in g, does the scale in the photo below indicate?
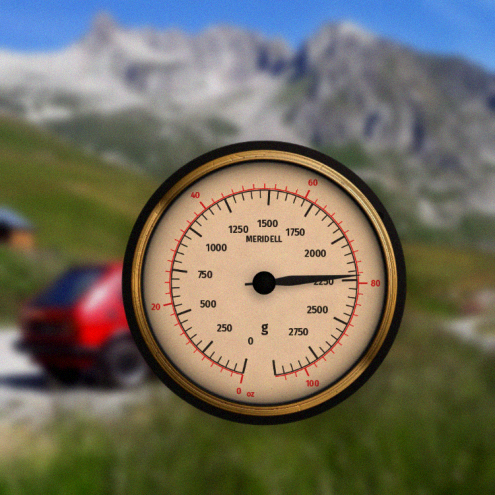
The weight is 2225 g
